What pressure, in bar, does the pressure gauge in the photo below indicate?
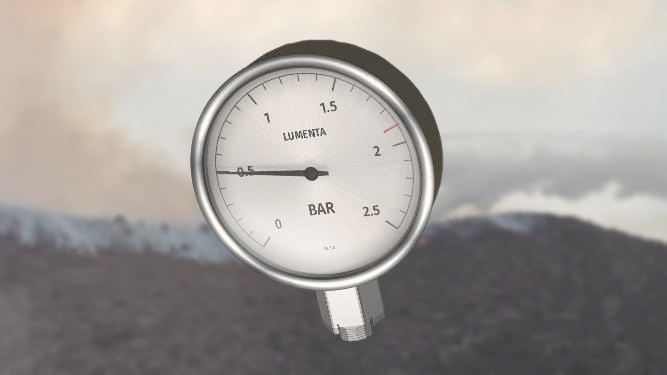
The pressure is 0.5 bar
